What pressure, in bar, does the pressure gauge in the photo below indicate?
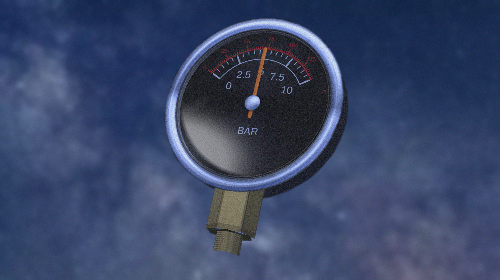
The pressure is 5 bar
